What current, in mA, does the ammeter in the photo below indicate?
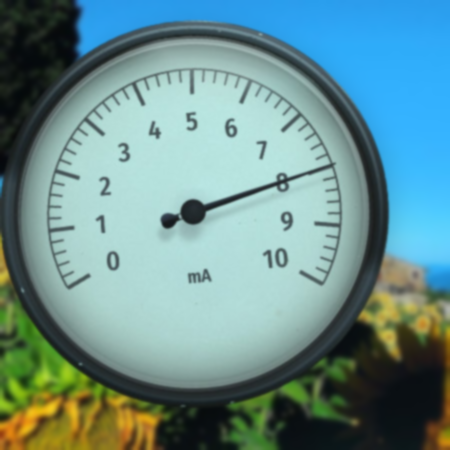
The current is 8 mA
